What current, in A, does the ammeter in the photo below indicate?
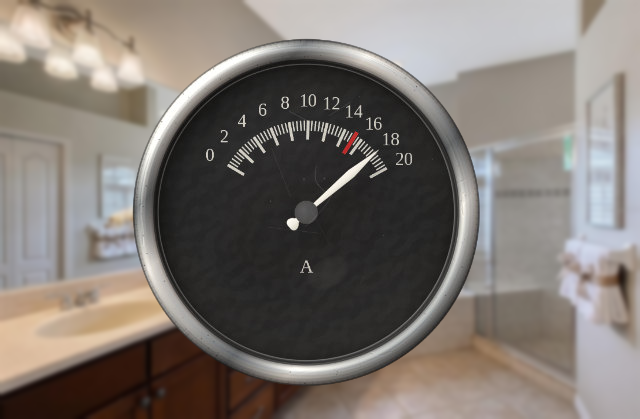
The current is 18 A
